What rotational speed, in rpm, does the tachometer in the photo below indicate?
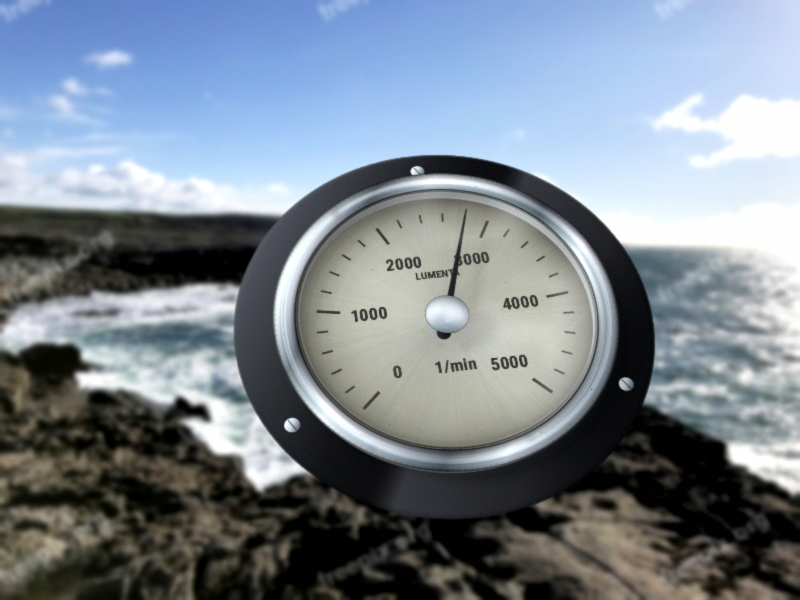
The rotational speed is 2800 rpm
